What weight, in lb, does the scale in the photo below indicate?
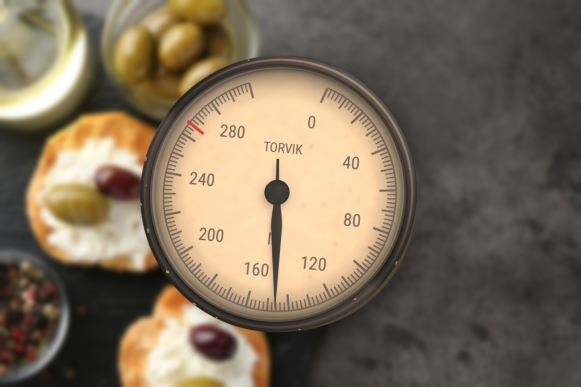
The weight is 146 lb
